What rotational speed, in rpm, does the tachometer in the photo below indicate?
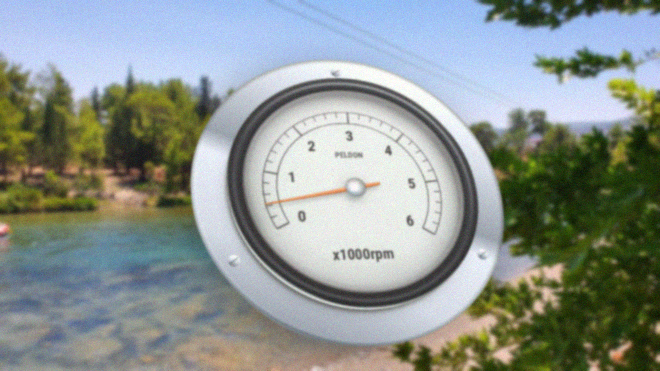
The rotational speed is 400 rpm
